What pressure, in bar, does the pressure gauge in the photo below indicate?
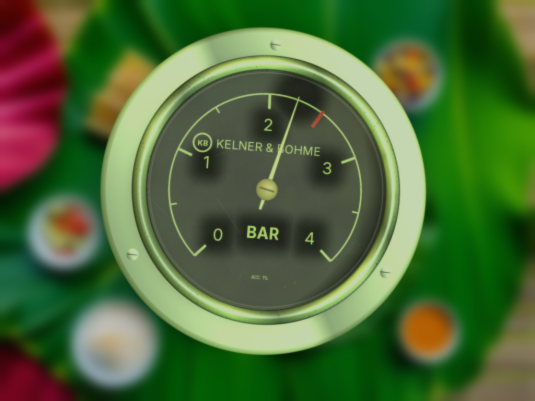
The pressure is 2.25 bar
